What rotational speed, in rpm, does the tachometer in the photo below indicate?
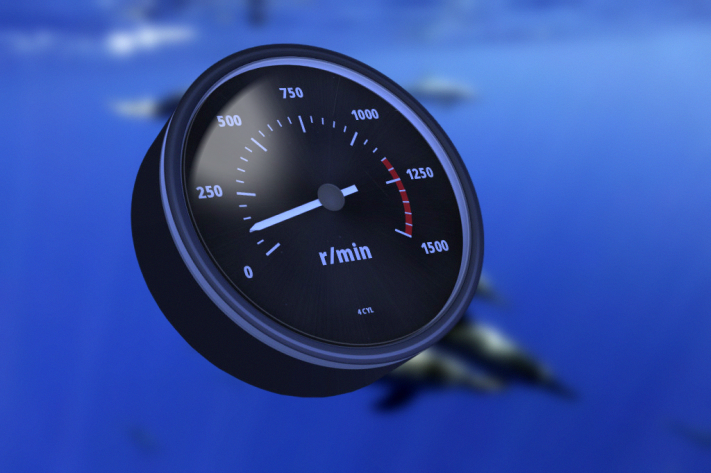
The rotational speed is 100 rpm
